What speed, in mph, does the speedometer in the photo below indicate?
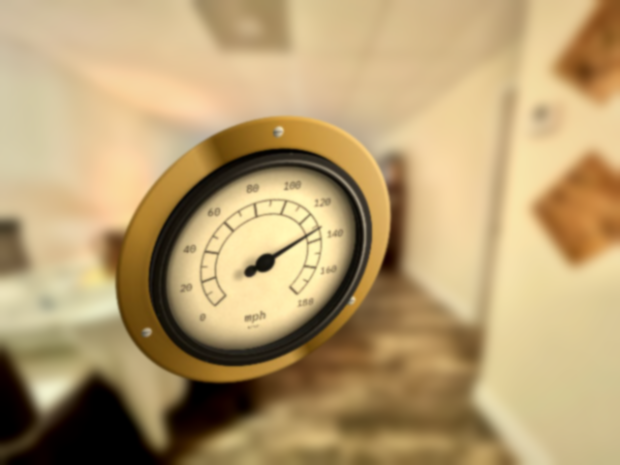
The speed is 130 mph
